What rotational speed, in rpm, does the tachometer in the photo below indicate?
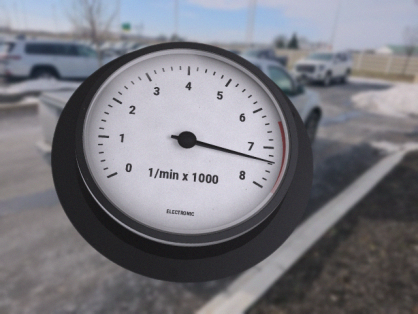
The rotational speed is 7400 rpm
